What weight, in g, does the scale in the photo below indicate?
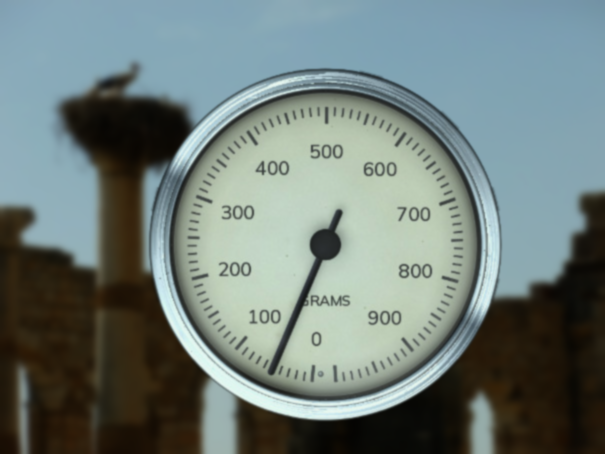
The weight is 50 g
